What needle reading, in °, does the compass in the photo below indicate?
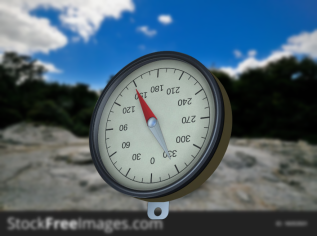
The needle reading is 150 °
